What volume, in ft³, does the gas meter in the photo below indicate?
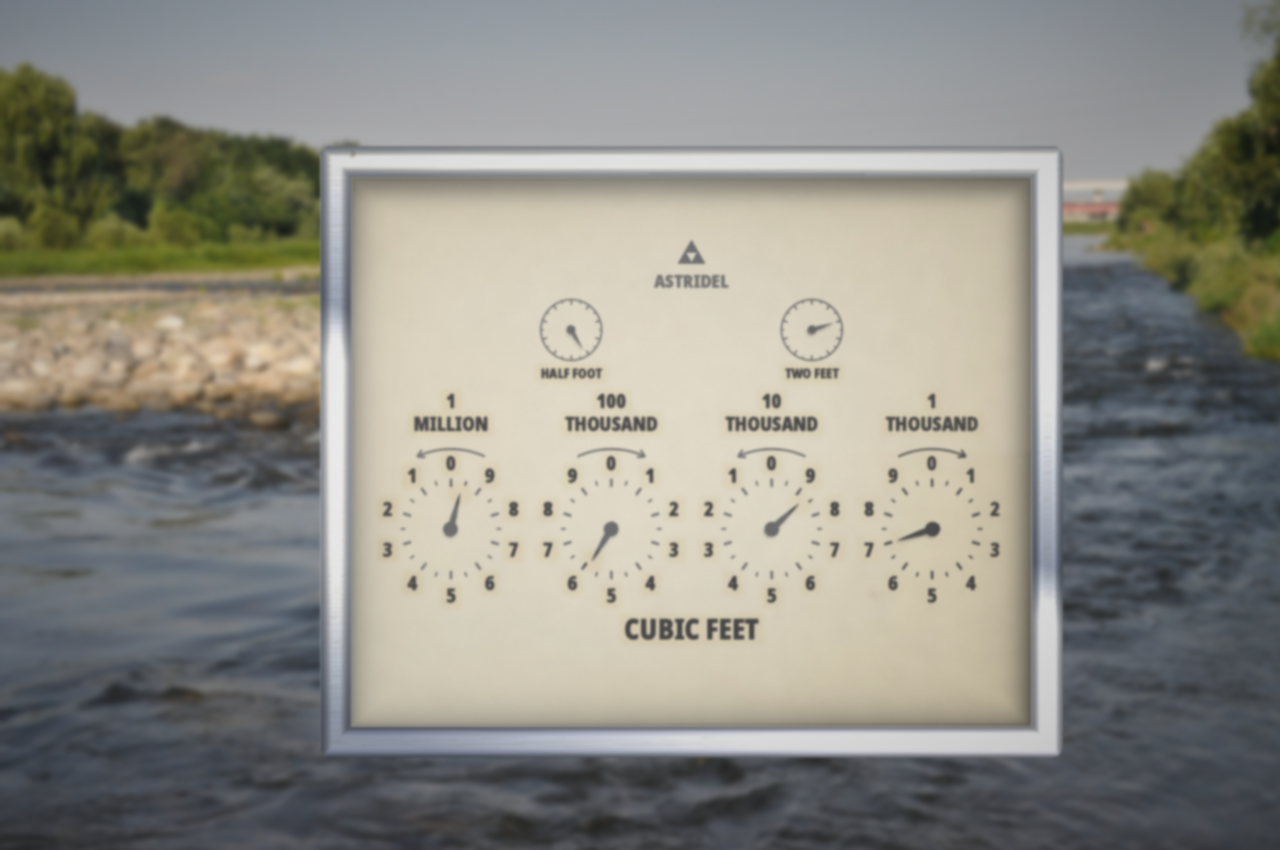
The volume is 958700 ft³
